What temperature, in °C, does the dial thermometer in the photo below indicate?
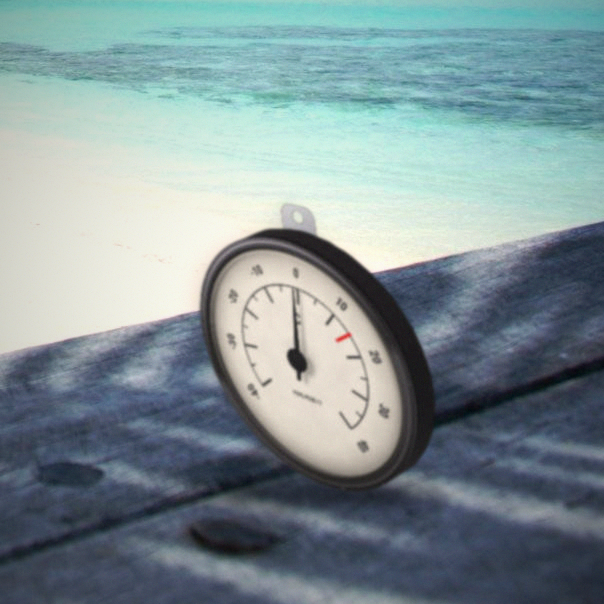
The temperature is 0 °C
